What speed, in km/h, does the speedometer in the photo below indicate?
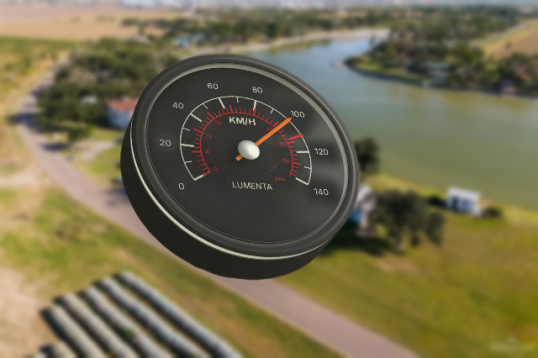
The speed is 100 km/h
